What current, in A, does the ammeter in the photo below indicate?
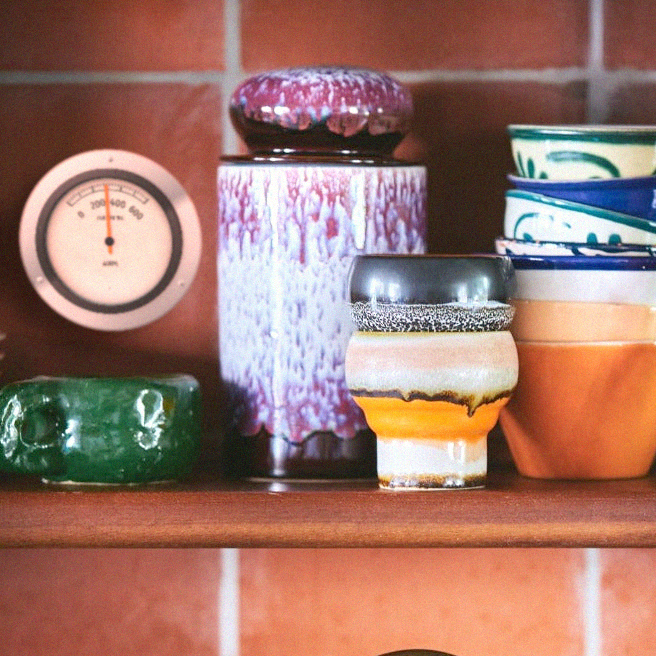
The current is 300 A
